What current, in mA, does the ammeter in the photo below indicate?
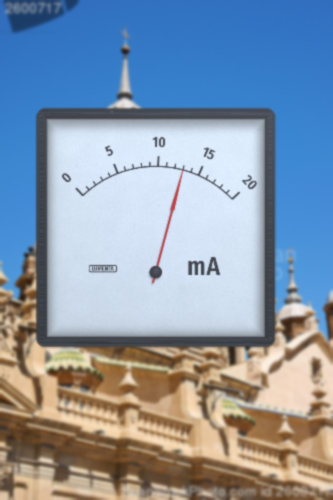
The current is 13 mA
